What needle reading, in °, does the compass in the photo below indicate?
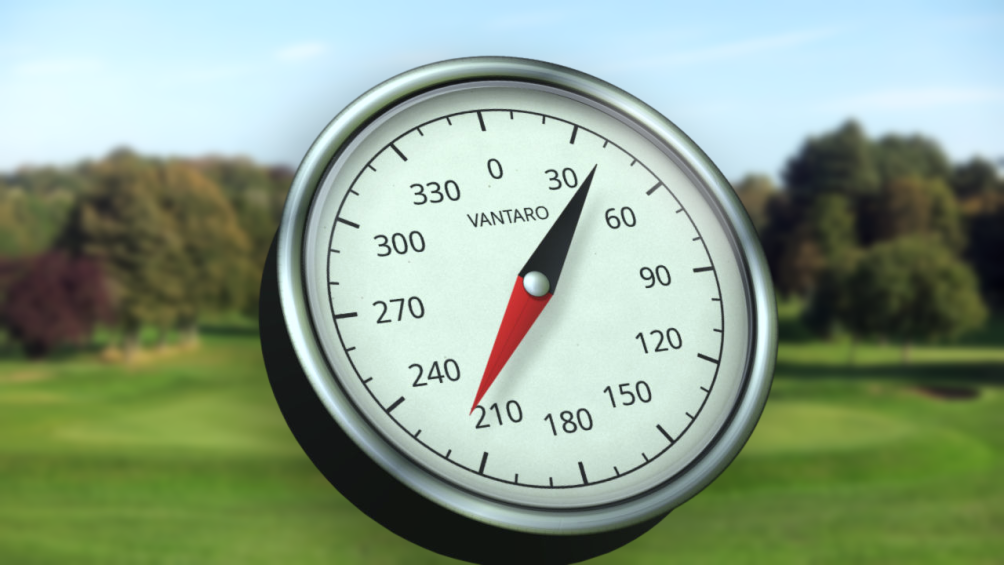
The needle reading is 220 °
